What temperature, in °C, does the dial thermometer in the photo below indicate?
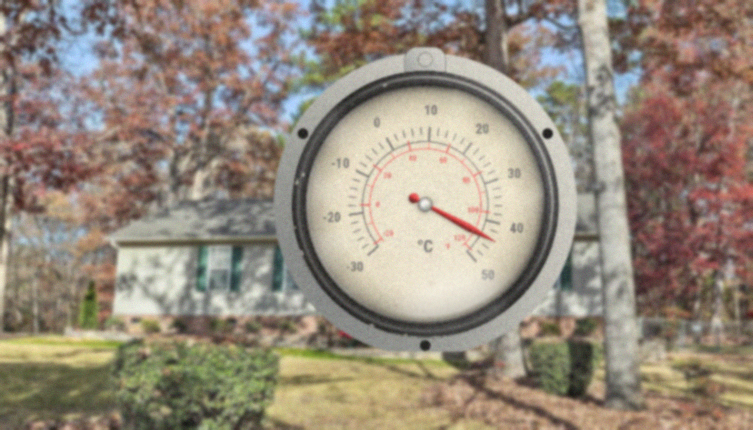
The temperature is 44 °C
